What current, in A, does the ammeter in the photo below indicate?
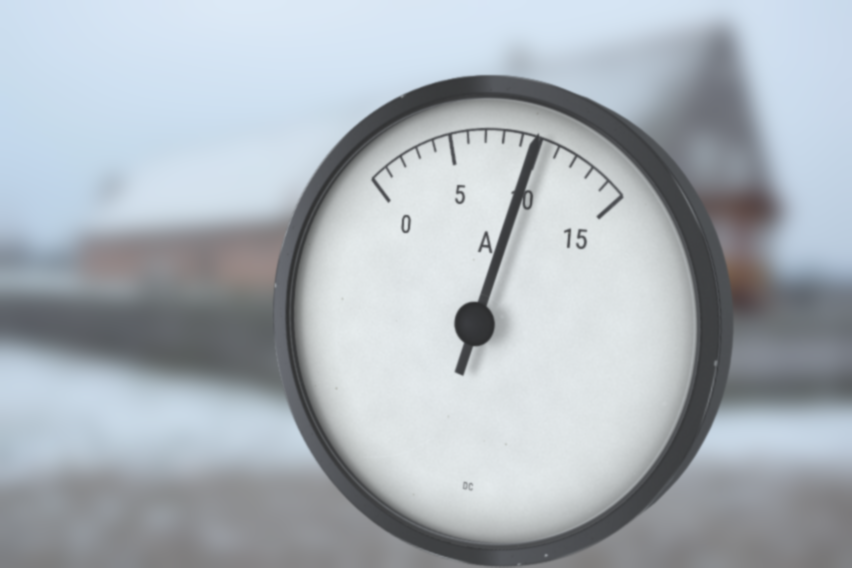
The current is 10 A
